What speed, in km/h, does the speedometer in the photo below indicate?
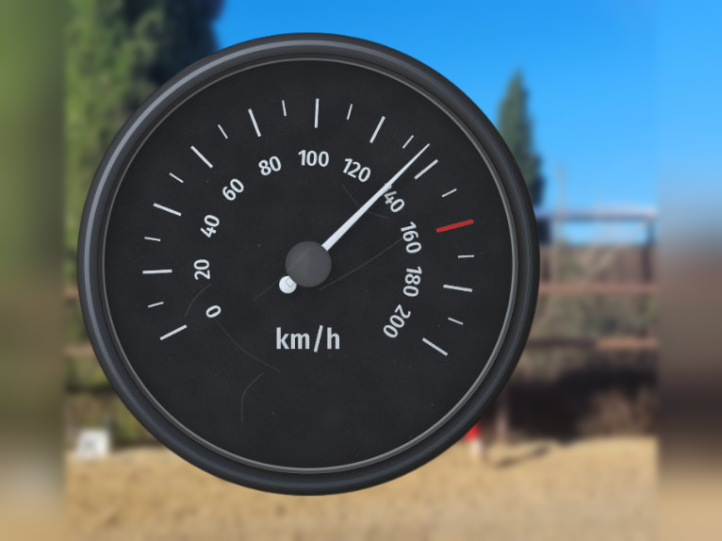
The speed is 135 km/h
